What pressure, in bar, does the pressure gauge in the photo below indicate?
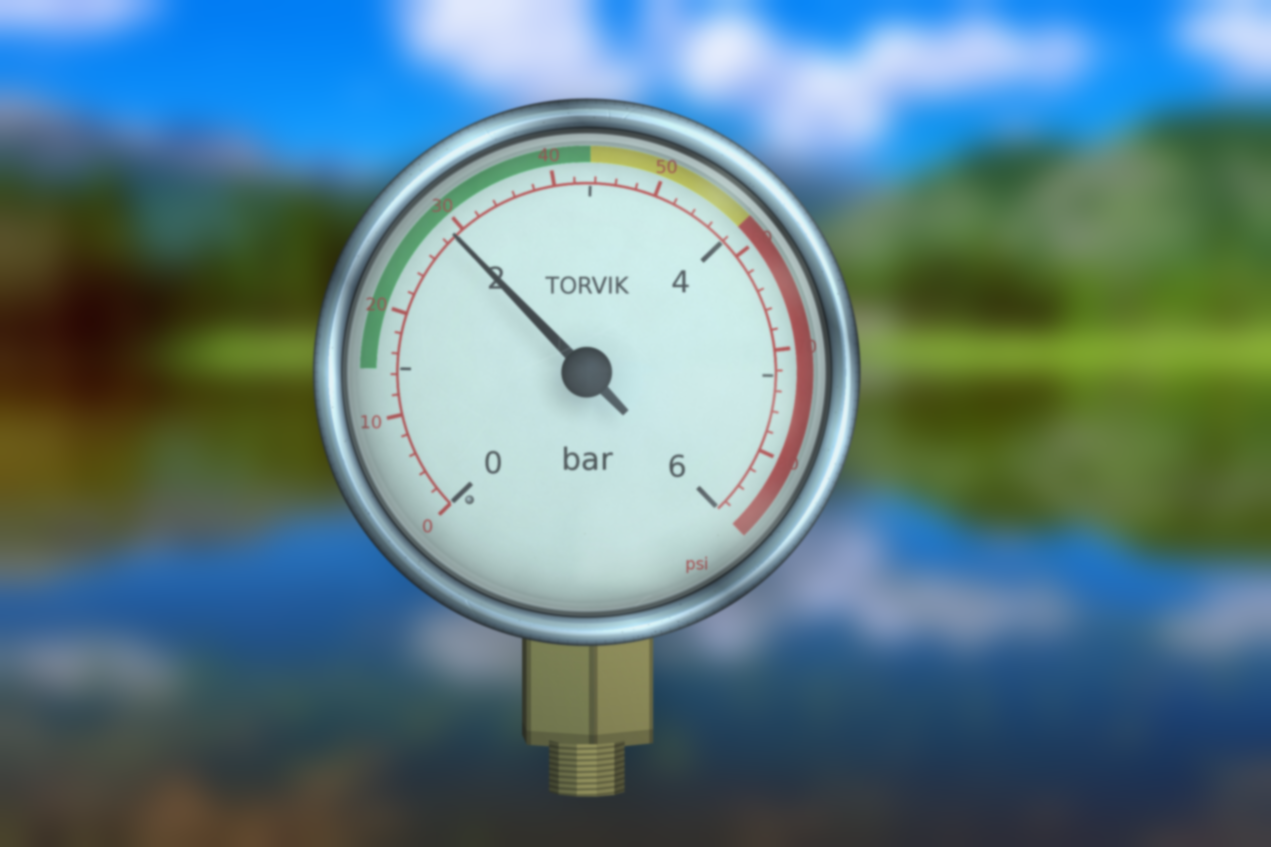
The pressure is 2 bar
